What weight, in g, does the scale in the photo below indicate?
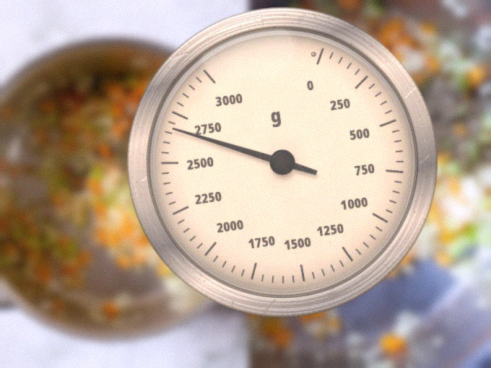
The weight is 2675 g
